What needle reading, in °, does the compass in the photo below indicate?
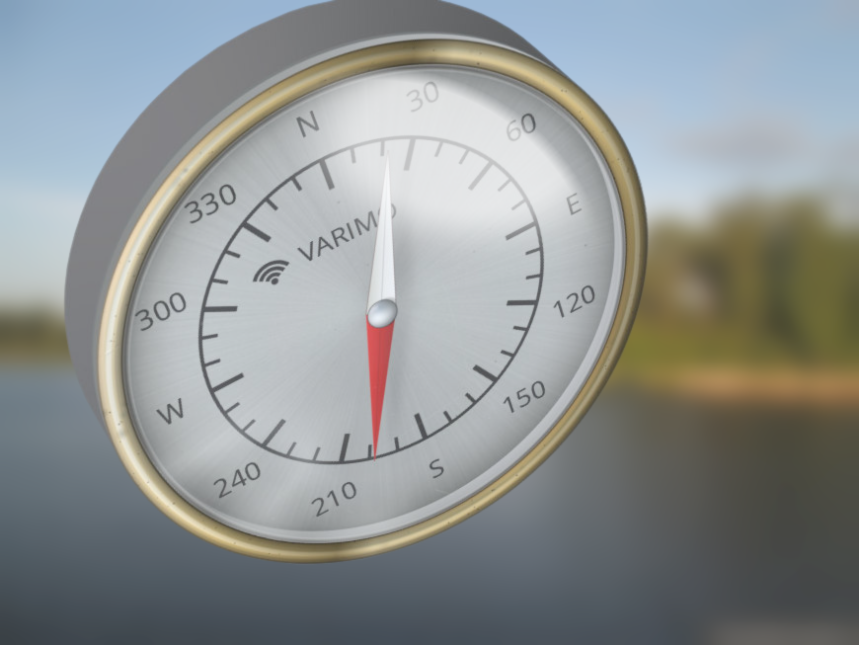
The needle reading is 200 °
